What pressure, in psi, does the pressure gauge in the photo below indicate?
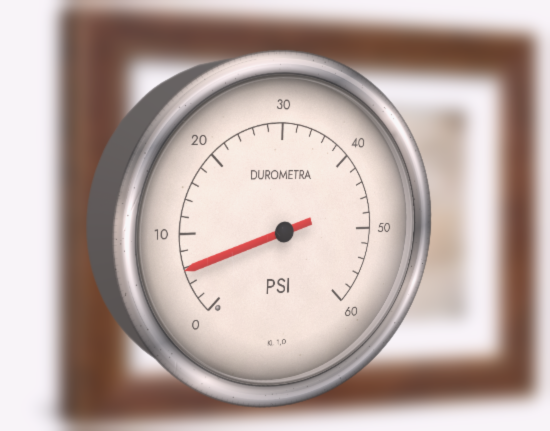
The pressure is 6 psi
